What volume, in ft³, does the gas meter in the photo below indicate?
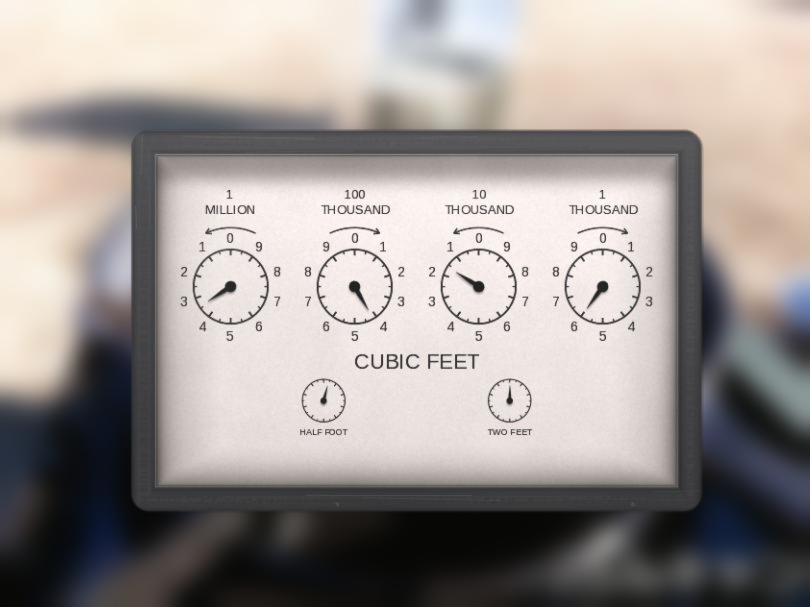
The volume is 341600 ft³
